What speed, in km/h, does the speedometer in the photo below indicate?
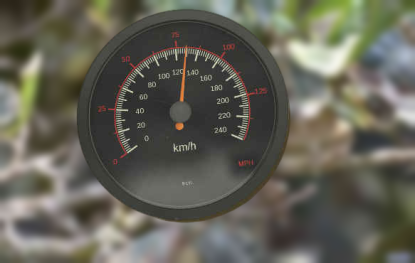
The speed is 130 km/h
